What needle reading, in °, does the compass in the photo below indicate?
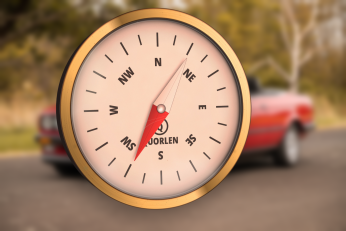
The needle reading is 210 °
